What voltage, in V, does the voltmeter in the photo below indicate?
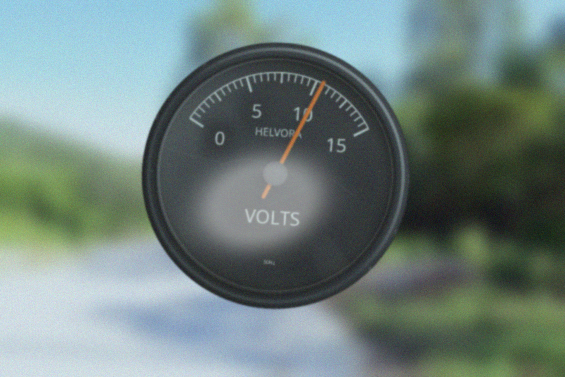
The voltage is 10.5 V
